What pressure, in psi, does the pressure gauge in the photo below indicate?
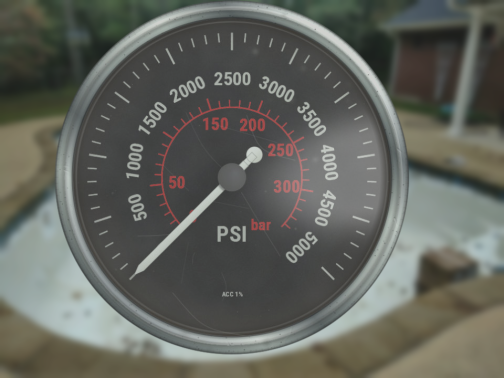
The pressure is 0 psi
